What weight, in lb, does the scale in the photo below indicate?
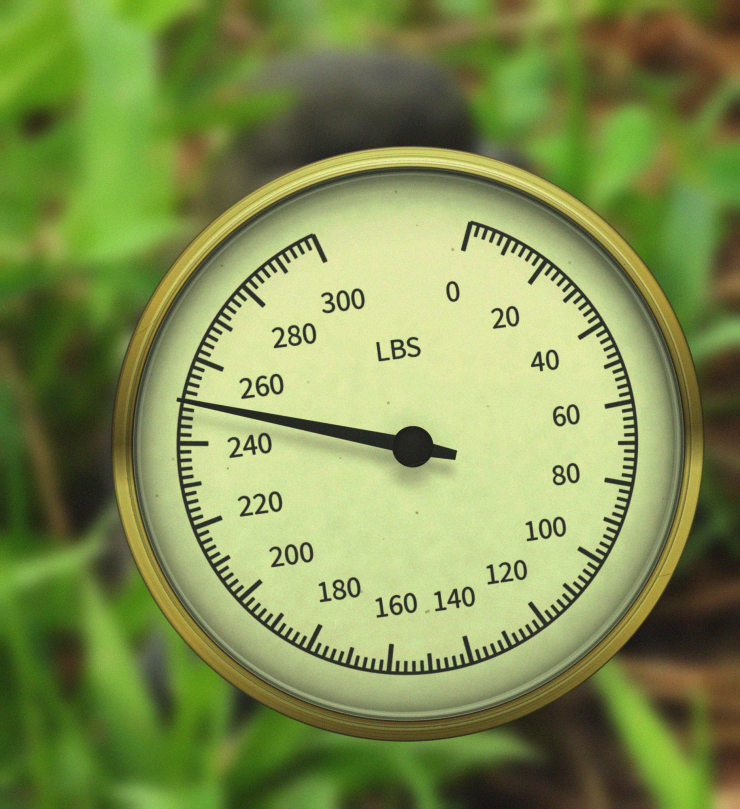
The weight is 250 lb
